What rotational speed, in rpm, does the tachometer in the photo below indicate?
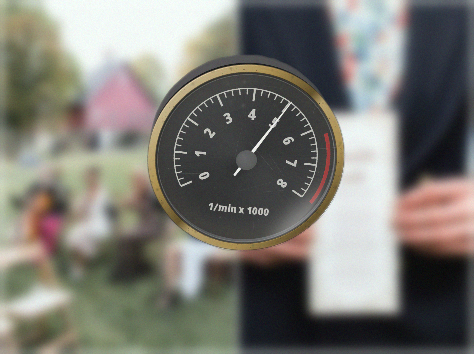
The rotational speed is 5000 rpm
